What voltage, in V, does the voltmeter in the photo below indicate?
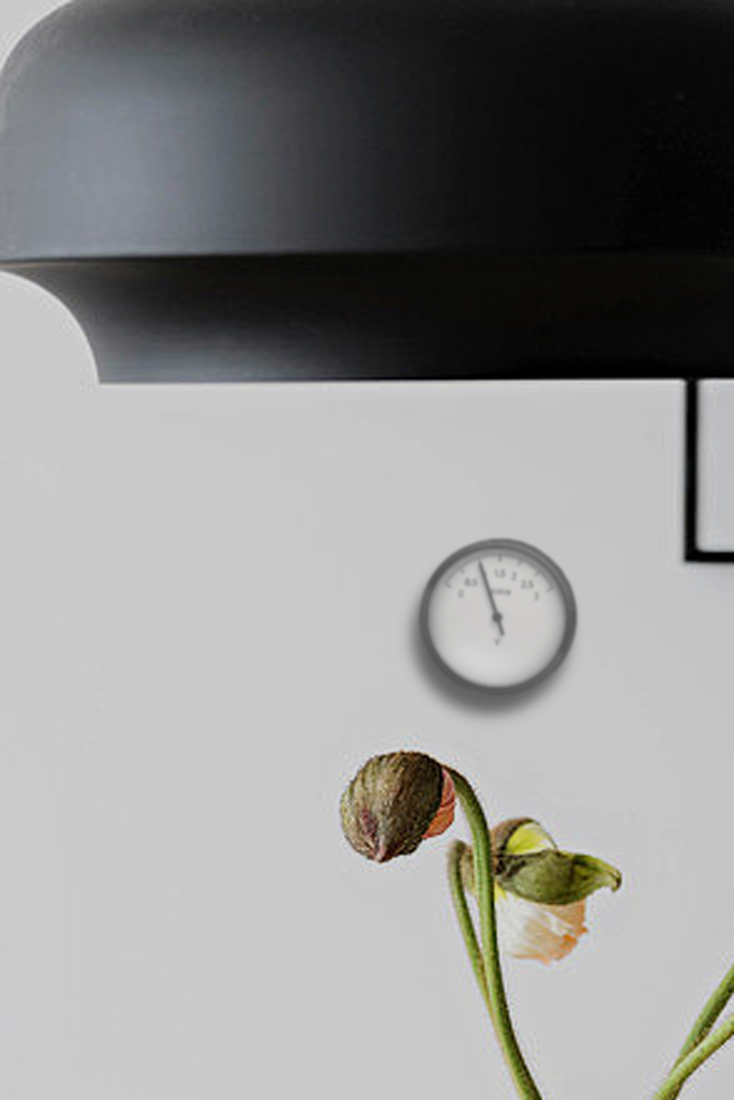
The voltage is 1 V
